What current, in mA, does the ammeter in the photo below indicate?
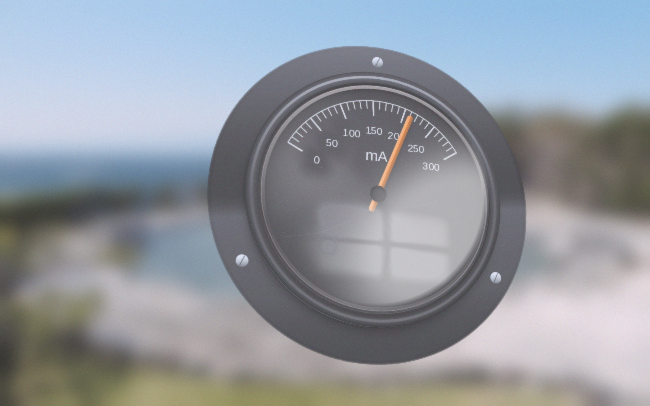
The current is 210 mA
